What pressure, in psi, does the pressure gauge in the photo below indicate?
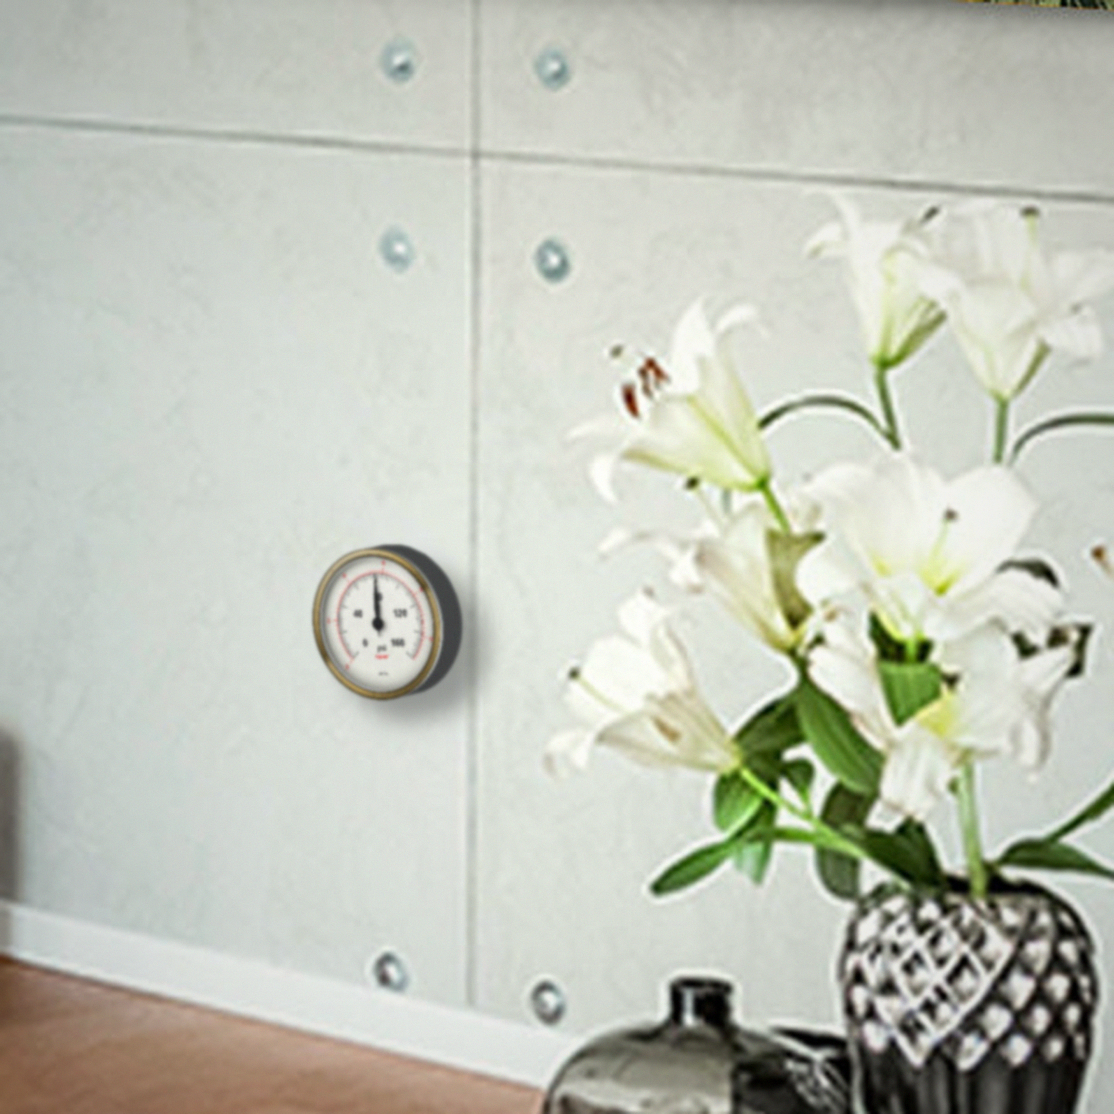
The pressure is 80 psi
